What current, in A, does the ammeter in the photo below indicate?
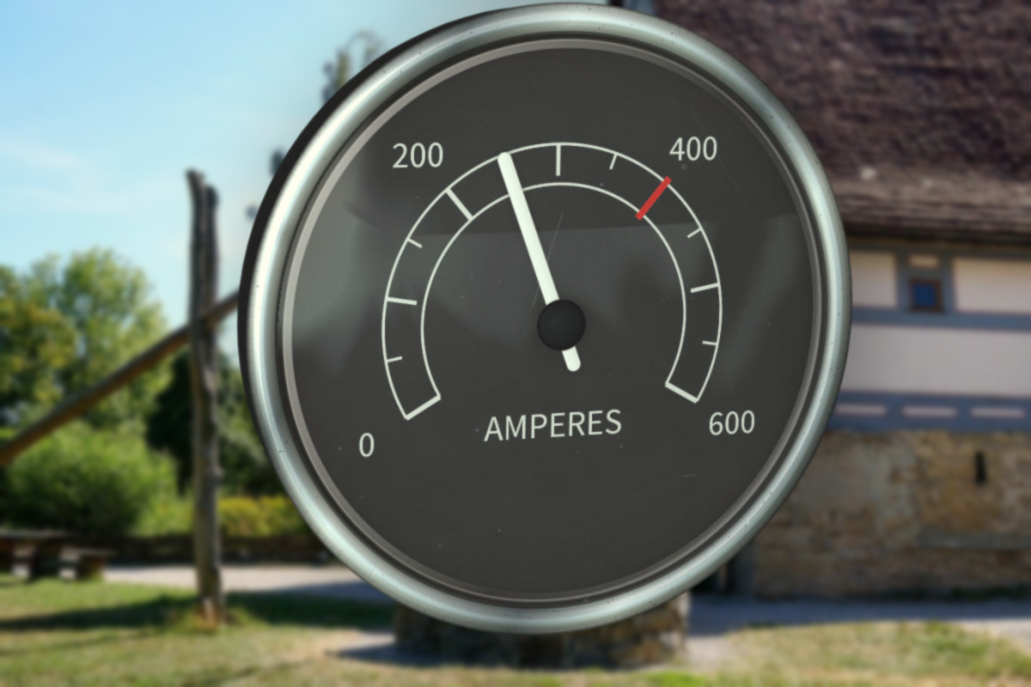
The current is 250 A
